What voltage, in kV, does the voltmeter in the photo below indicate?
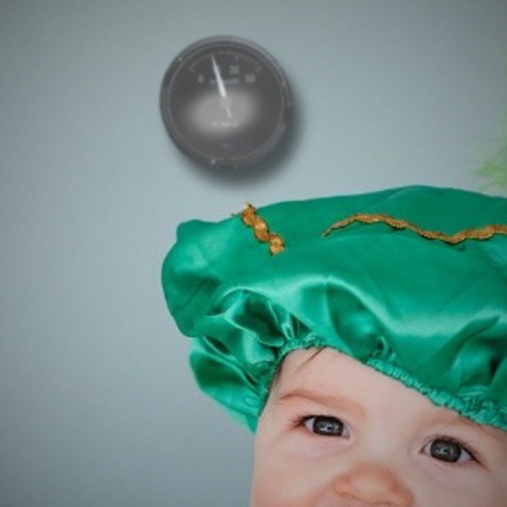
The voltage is 10 kV
